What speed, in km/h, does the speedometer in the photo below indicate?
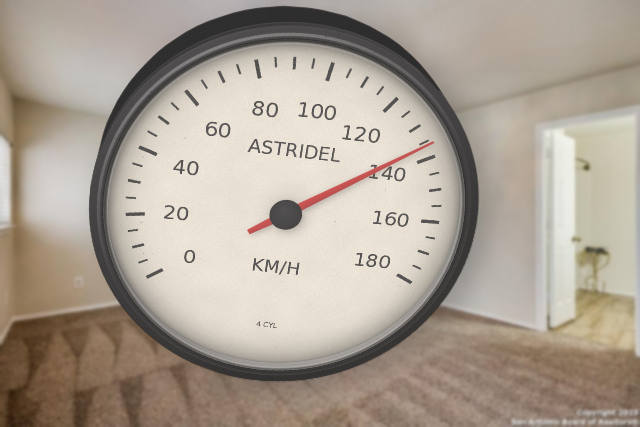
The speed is 135 km/h
